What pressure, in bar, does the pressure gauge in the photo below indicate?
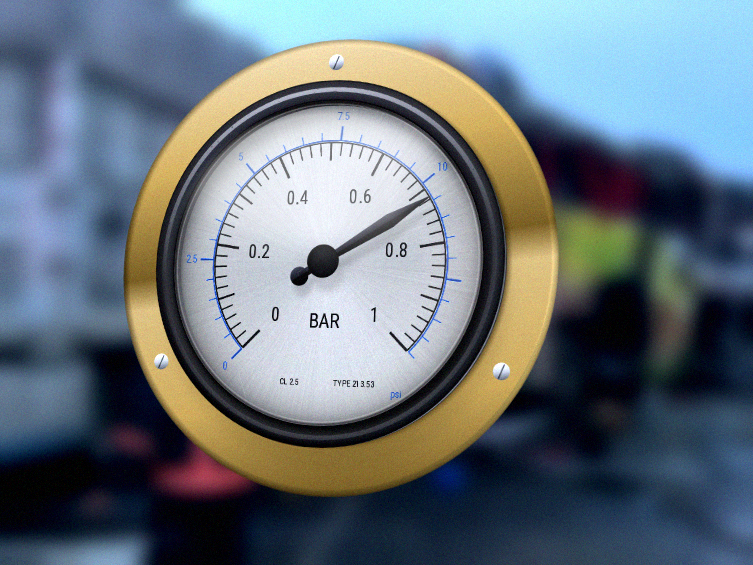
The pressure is 0.72 bar
